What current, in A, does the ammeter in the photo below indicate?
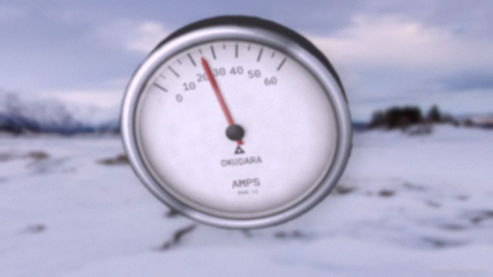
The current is 25 A
